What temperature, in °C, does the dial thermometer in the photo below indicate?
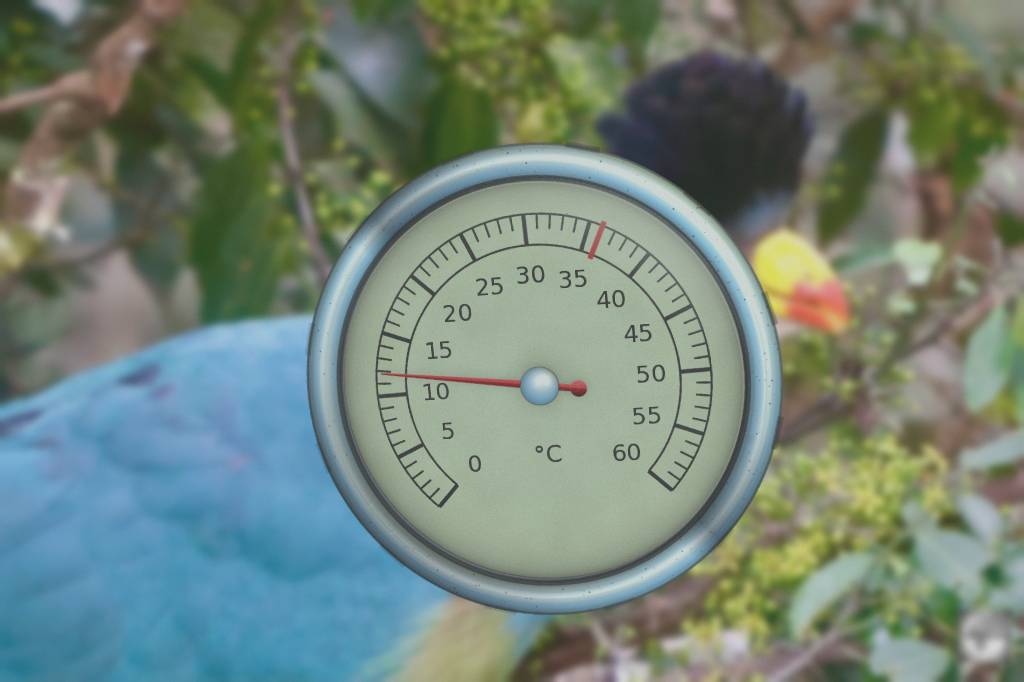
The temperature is 12 °C
